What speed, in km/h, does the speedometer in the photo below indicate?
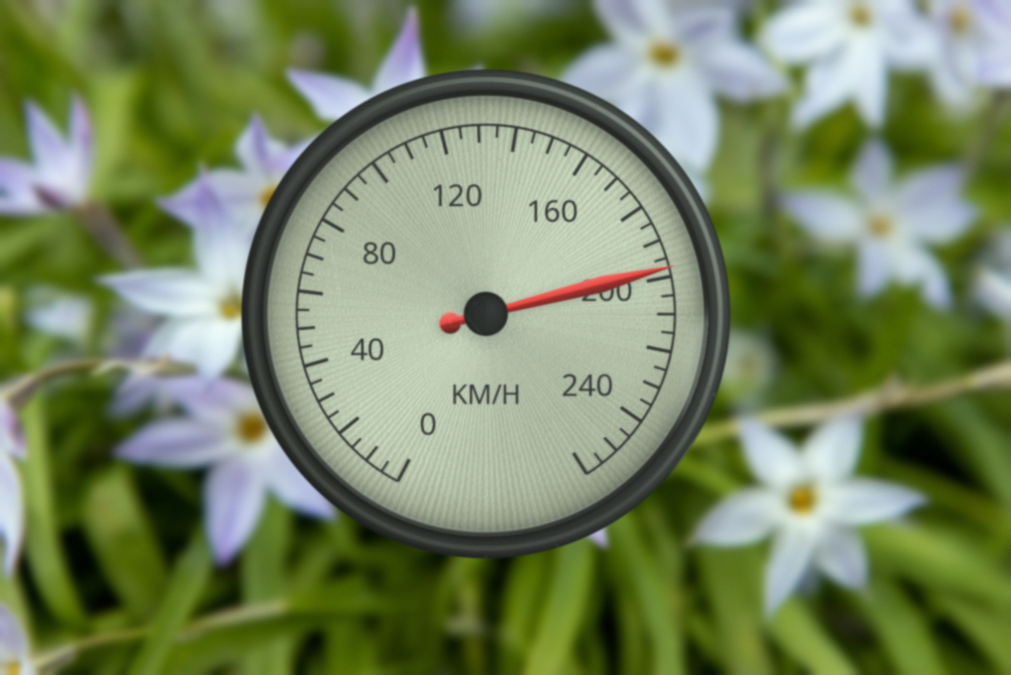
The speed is 197.5 km/h
